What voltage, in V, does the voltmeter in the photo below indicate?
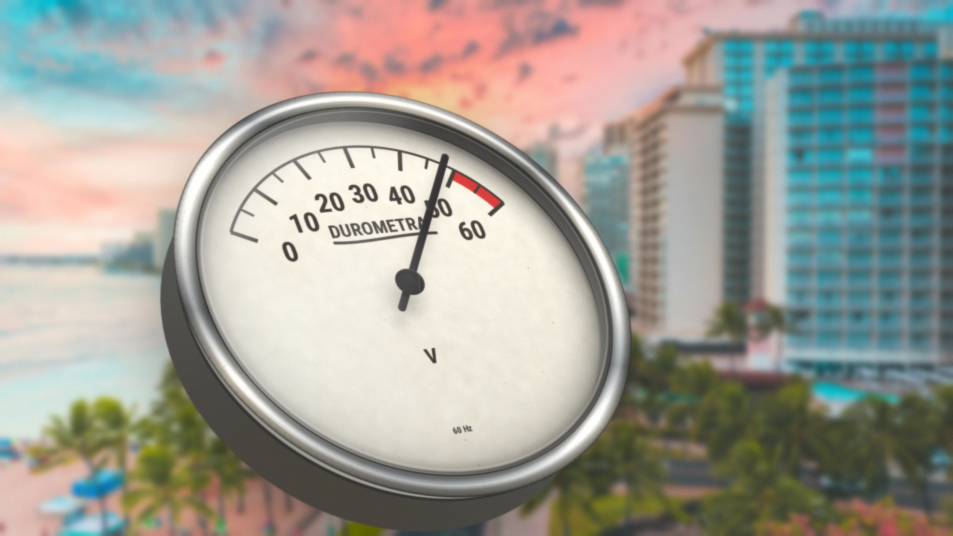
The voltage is 47.5 V
